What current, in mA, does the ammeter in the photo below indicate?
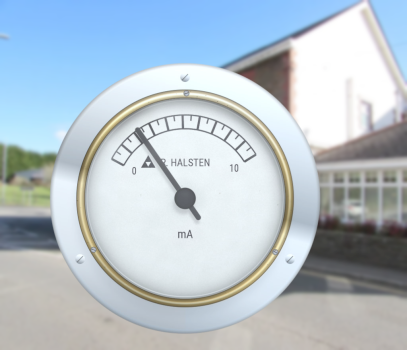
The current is 2.25 mA
